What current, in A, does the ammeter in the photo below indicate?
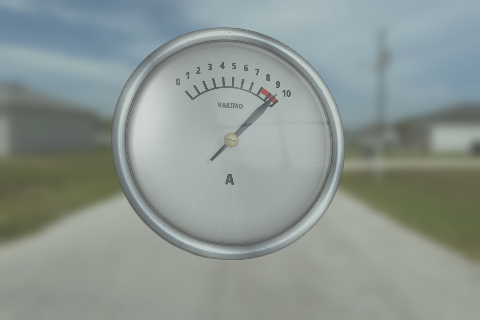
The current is 9.5 A
